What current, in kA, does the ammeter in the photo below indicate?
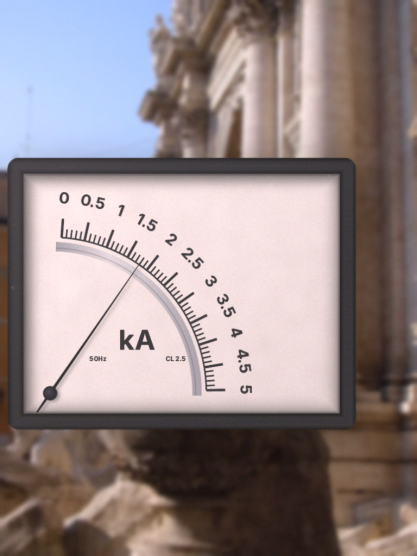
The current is 1.8 kA
